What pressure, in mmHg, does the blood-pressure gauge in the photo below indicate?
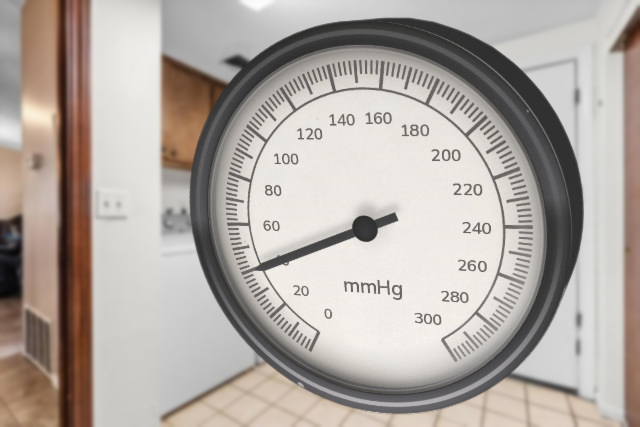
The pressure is 40 mmHg
